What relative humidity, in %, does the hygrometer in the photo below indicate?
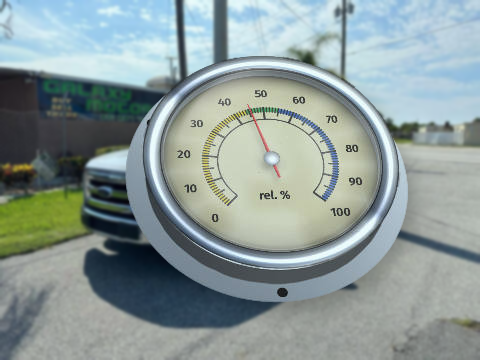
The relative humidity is 45 %
